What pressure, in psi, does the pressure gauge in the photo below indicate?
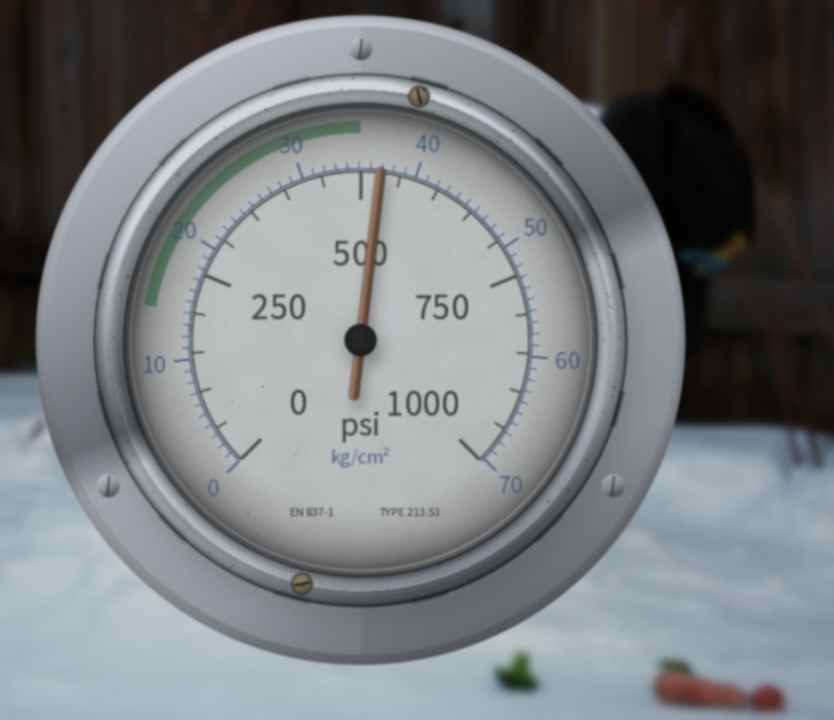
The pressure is 525 psi
